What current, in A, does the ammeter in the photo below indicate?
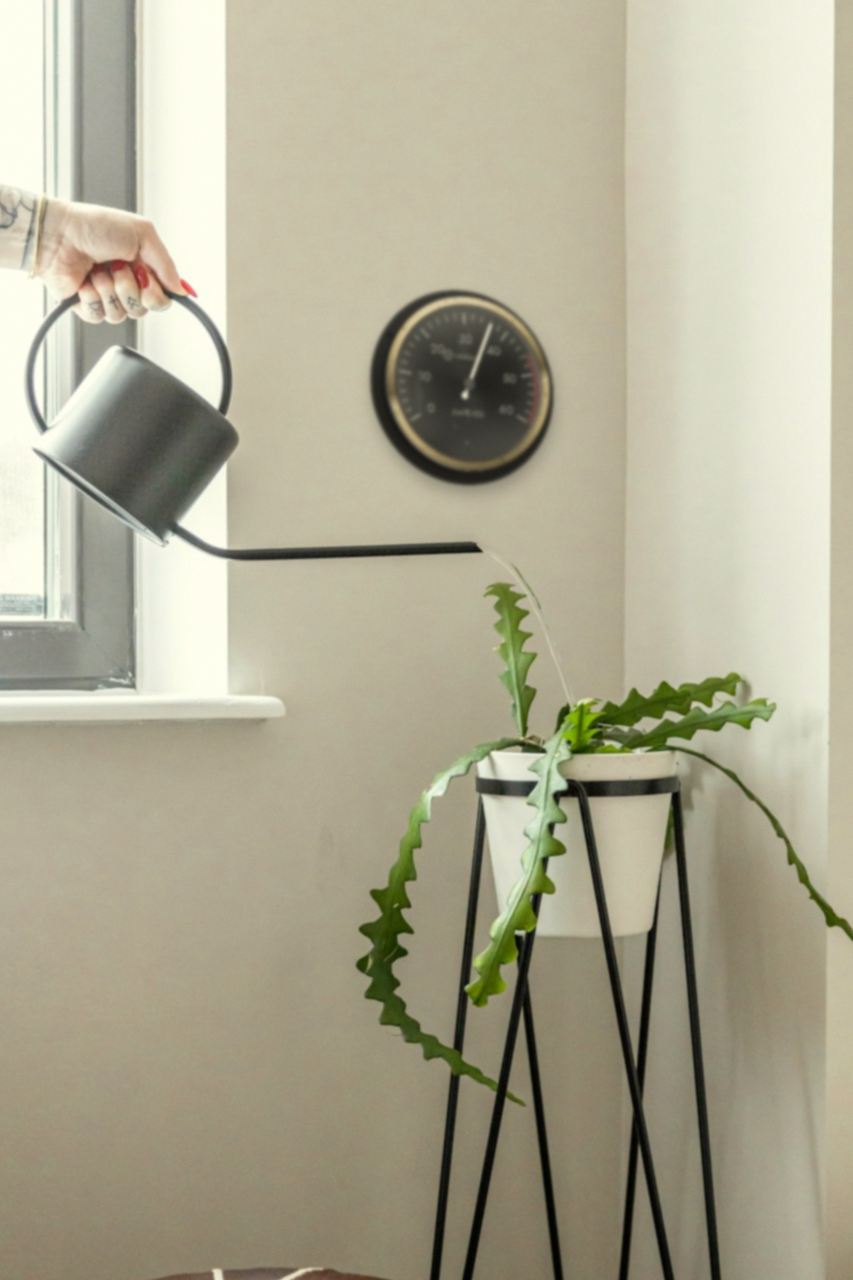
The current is 36 A
